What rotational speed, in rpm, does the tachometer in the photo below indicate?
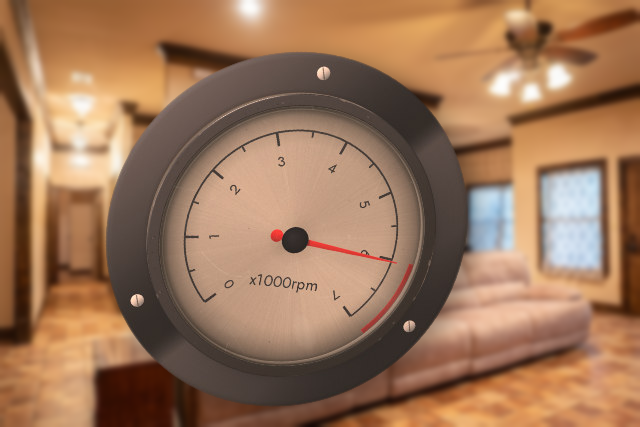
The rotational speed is 6000 rpm
